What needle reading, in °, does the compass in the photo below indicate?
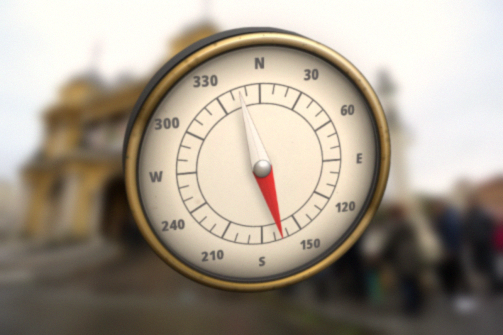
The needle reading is 165 °
